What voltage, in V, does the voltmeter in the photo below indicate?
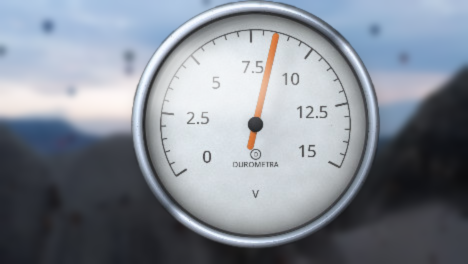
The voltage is 8.5 V
